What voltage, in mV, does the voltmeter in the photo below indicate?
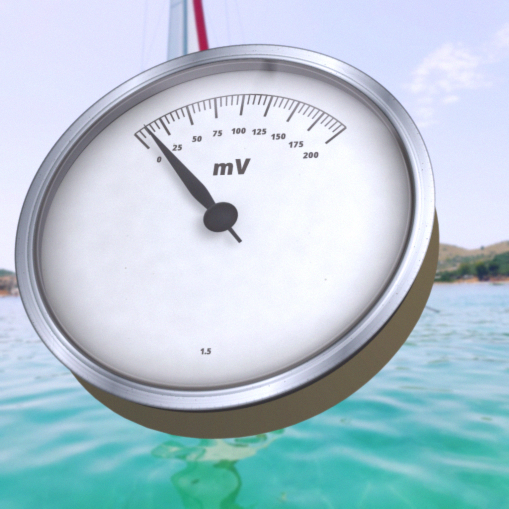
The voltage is 10 mV
